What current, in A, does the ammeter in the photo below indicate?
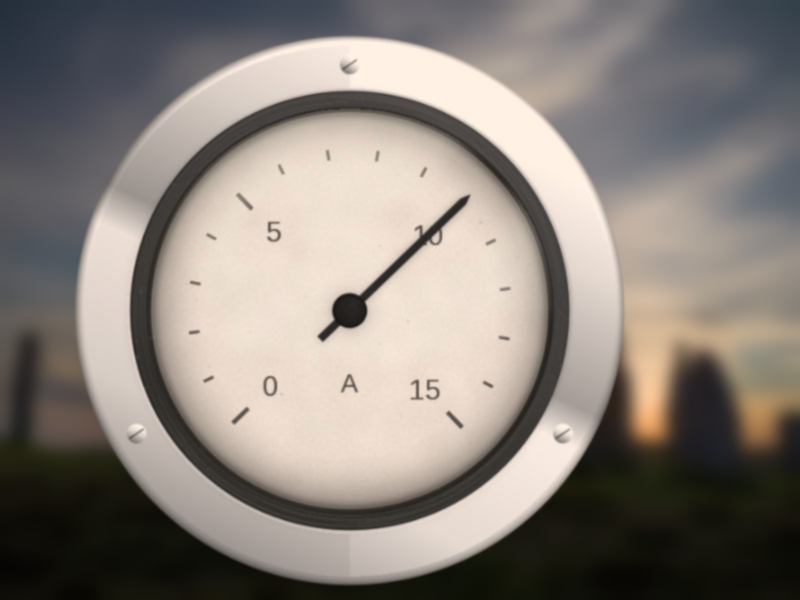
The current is 10 A
